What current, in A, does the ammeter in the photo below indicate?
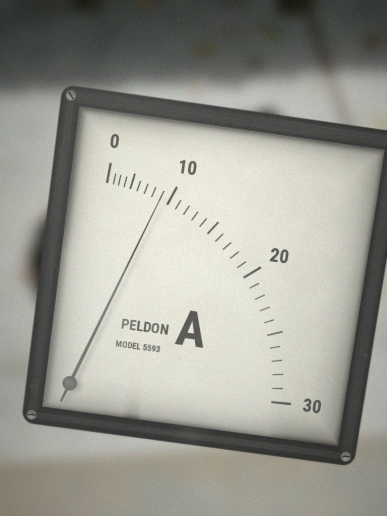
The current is 9 A
